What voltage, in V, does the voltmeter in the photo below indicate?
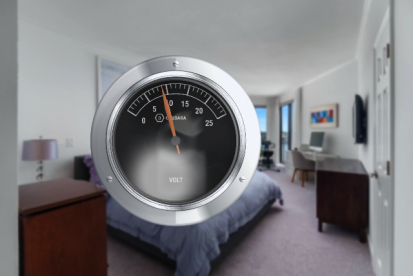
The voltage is 9 V
